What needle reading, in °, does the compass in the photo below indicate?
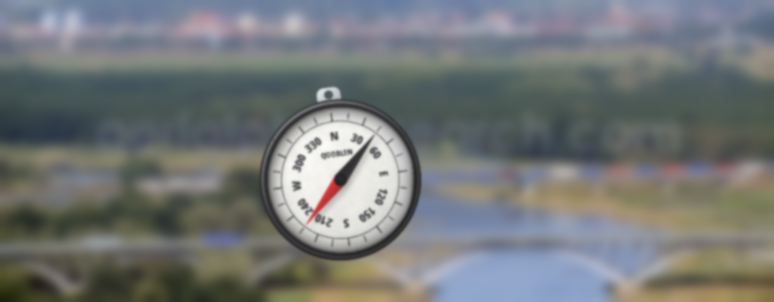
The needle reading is 225 °
